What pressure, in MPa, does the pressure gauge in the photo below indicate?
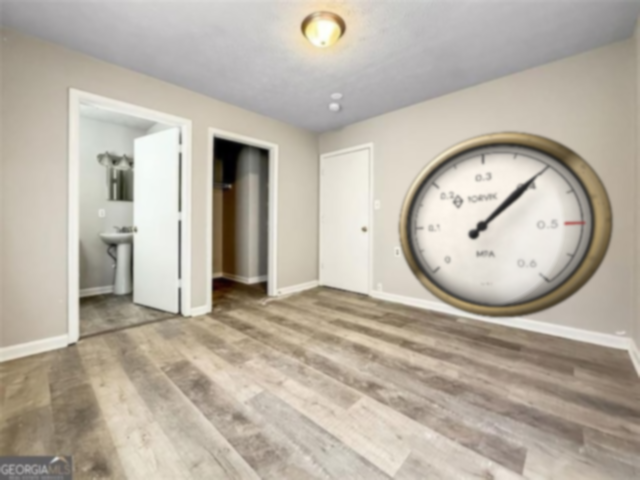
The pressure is 0.4 MPa
